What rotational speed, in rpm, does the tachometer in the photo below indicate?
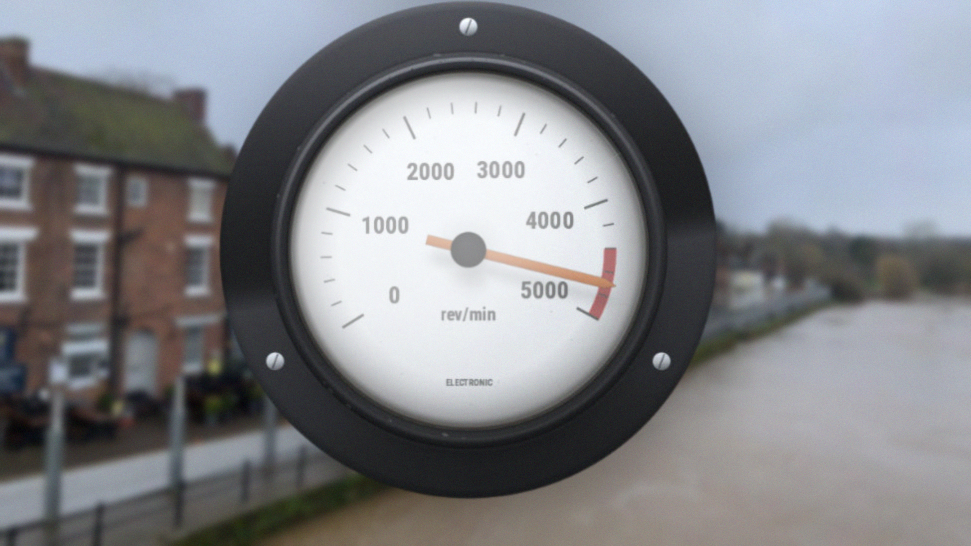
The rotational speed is 4700 rpm
